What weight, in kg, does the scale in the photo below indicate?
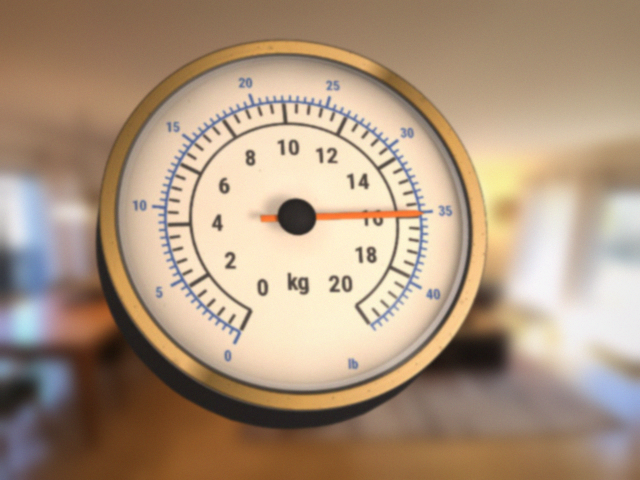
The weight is 16 kg
